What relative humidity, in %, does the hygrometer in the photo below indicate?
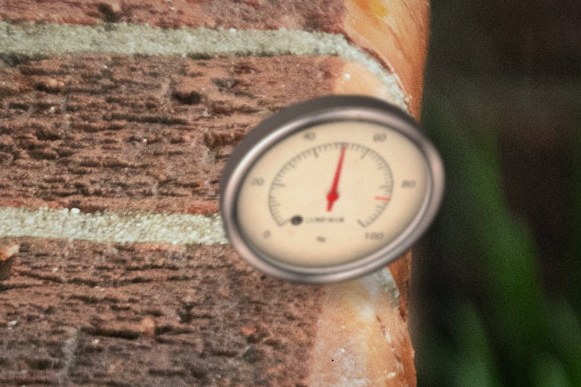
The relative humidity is 50 %
